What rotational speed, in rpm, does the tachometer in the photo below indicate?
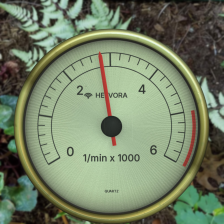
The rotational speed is 2800 rpm
